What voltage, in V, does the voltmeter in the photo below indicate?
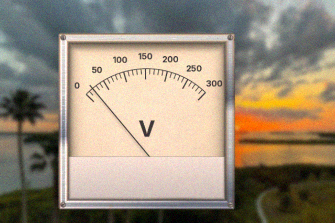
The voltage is 20 V
